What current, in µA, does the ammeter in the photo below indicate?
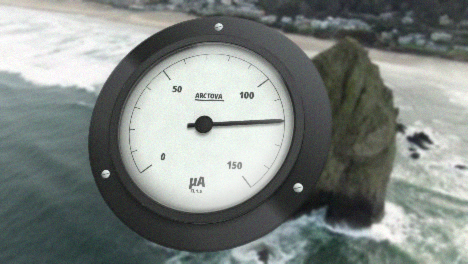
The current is 120 µA
